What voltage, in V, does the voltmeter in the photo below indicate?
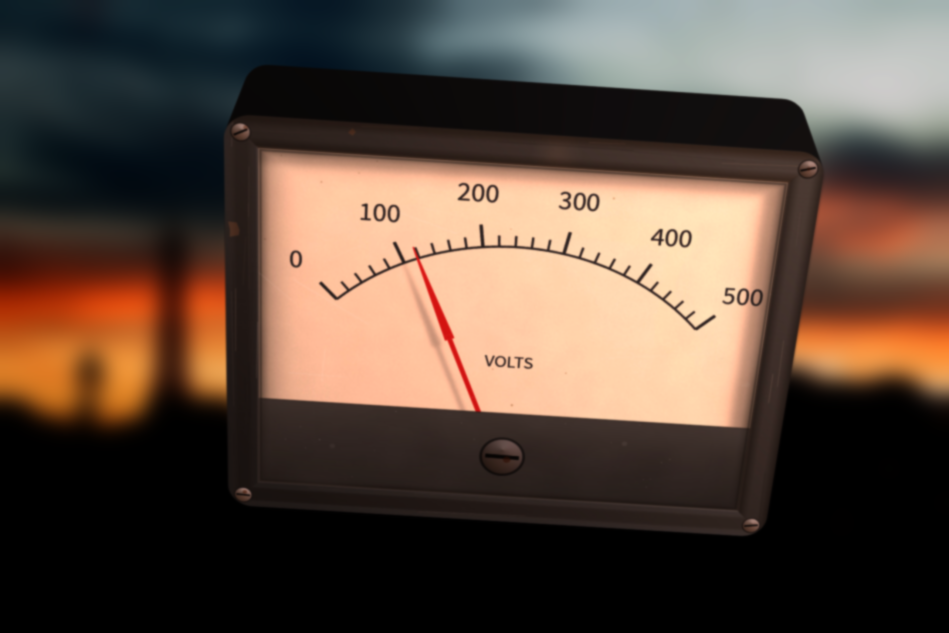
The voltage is 120 V
